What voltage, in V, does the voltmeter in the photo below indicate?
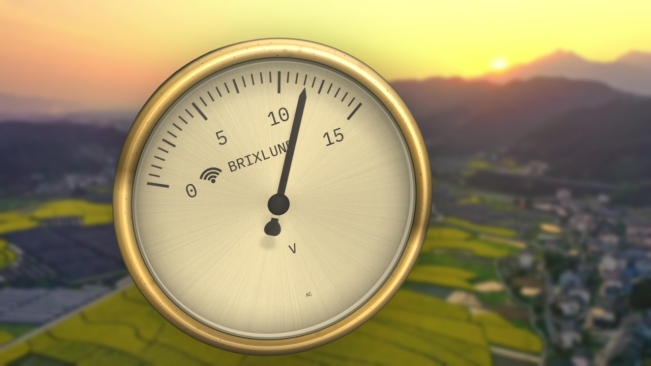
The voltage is 11.5 V
